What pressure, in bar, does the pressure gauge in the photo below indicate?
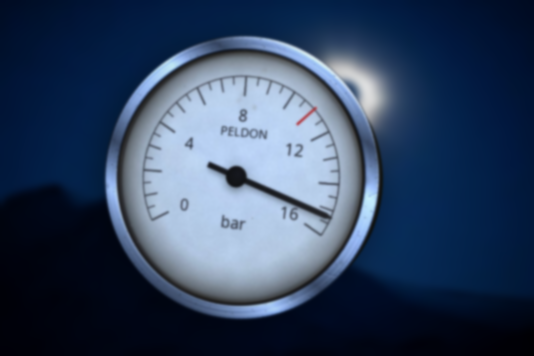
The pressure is 15.25 bar
